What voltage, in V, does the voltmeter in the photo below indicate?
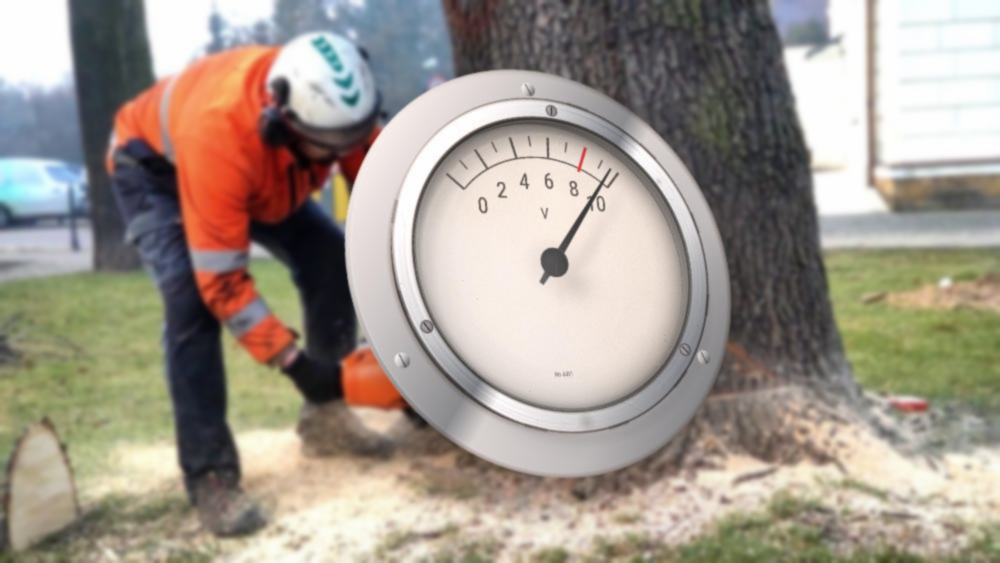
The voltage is 9.5 V
